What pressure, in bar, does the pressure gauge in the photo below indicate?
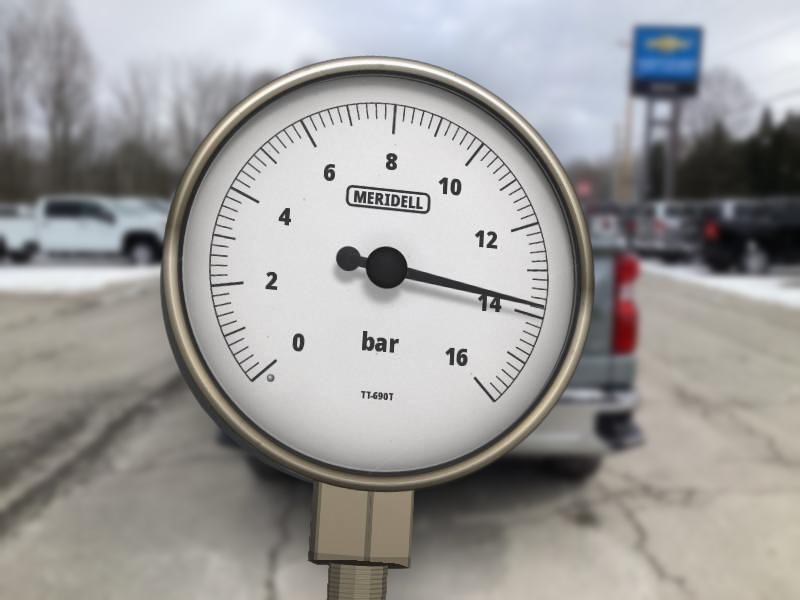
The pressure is 13.8 bar
